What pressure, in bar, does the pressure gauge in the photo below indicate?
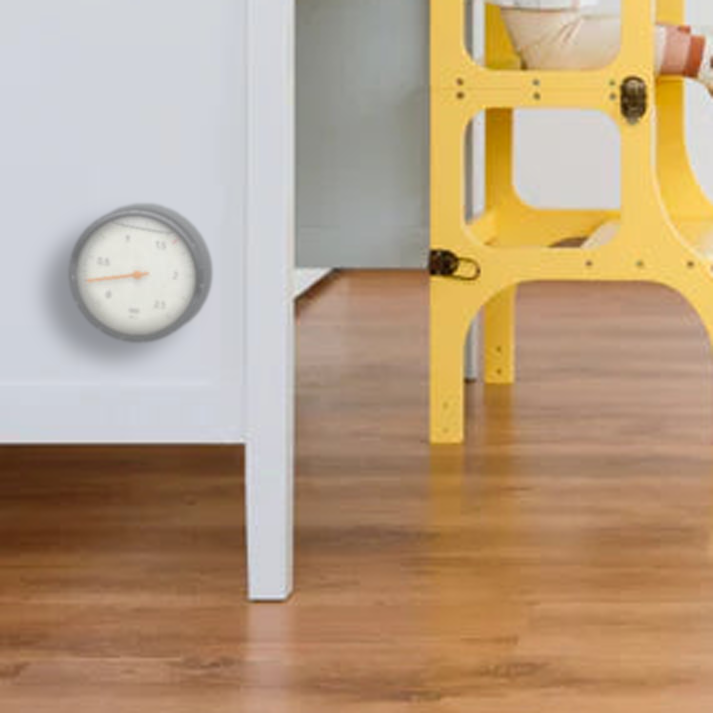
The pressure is 0.25 bar
